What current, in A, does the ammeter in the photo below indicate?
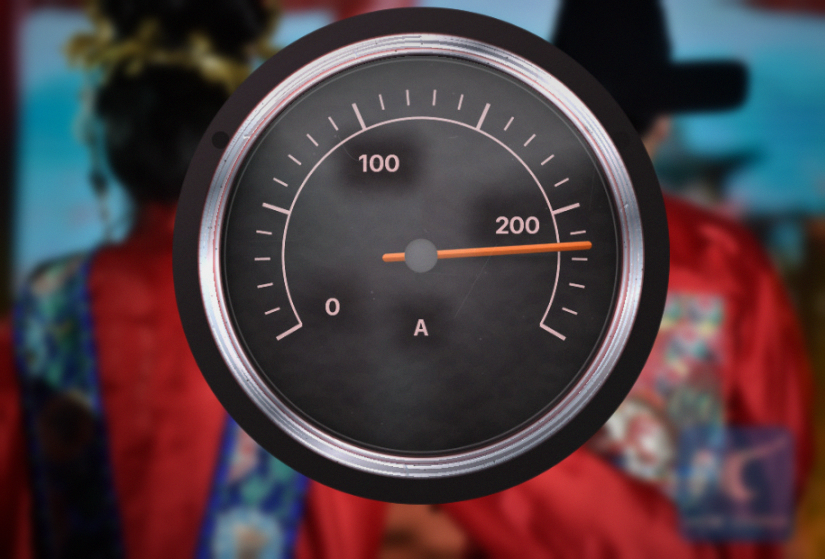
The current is 215 A
